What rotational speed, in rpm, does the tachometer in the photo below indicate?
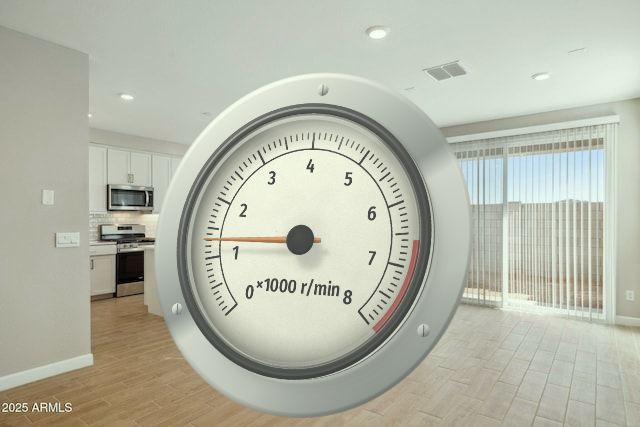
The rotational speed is 1300 rpm
